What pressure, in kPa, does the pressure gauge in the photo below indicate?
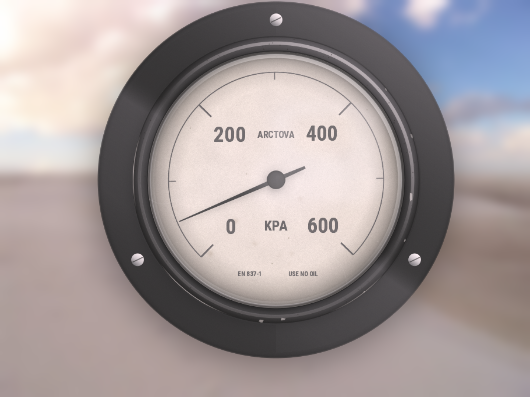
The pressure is 50 kPa
